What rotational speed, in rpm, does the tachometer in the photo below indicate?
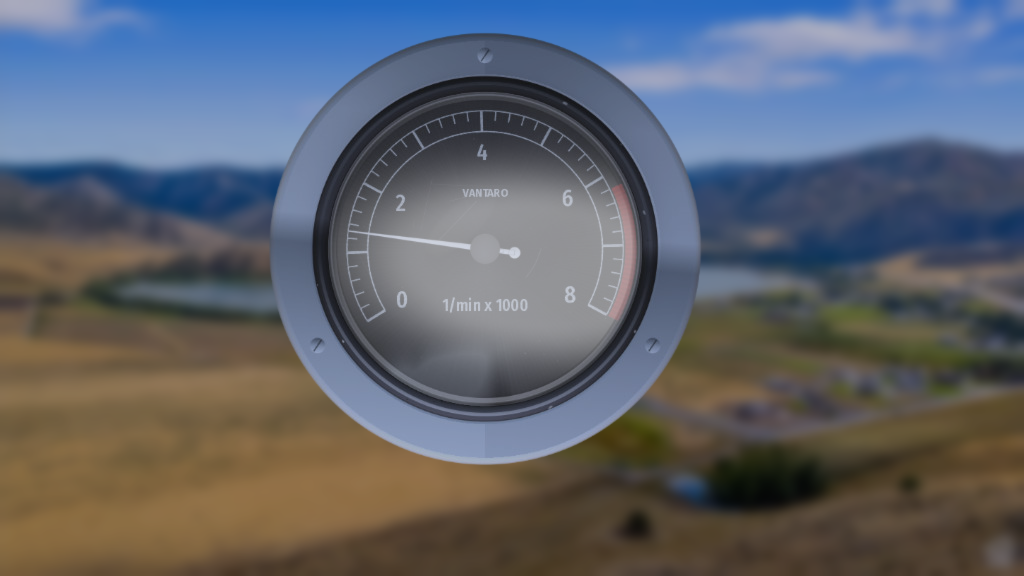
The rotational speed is 1300 rpm
